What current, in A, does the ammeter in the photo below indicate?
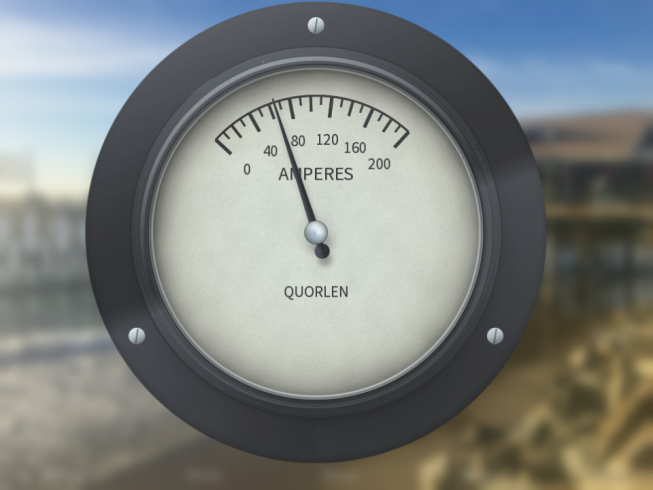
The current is 65 A
